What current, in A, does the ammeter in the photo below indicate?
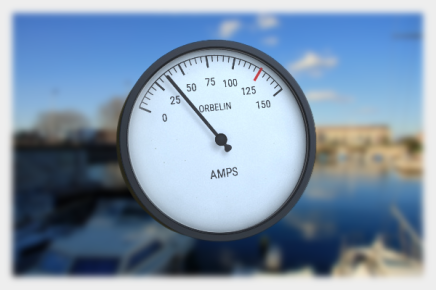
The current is 35 A
